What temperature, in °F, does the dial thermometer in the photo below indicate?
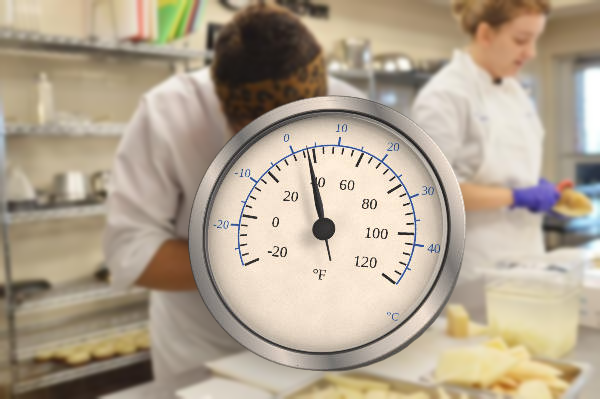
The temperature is 38 °F
